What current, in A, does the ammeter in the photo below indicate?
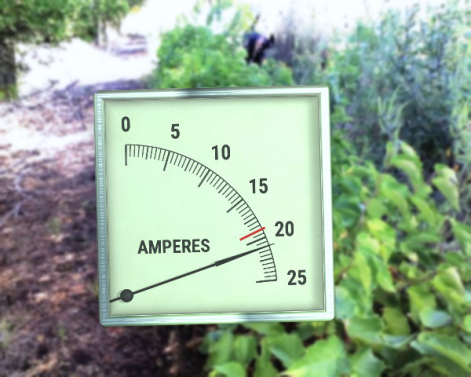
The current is 21 A
